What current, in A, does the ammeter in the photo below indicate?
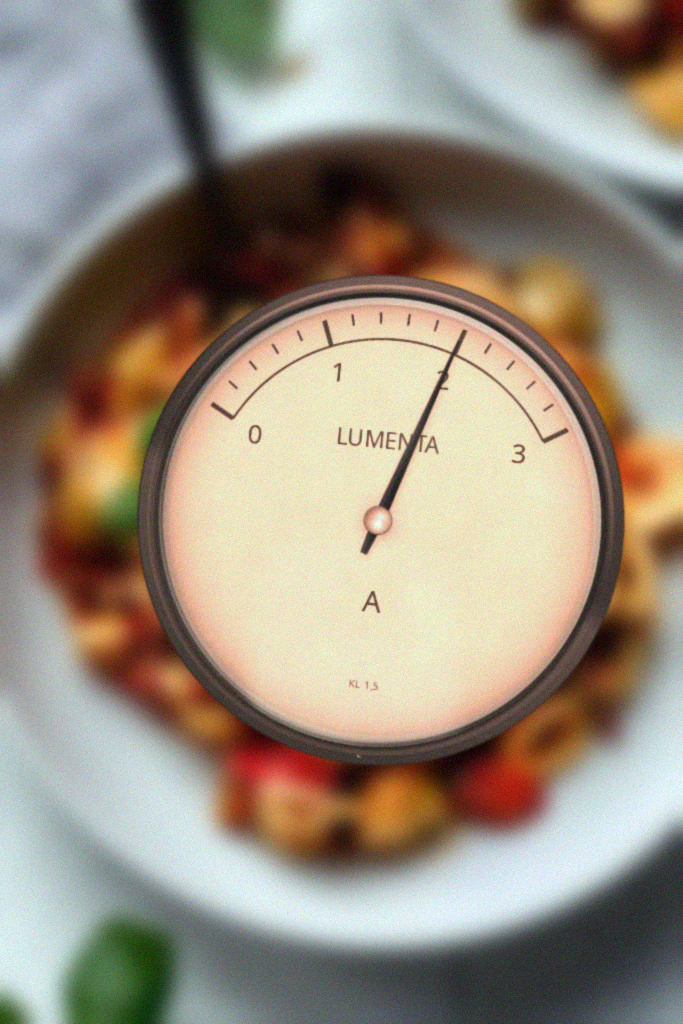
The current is 2 A
